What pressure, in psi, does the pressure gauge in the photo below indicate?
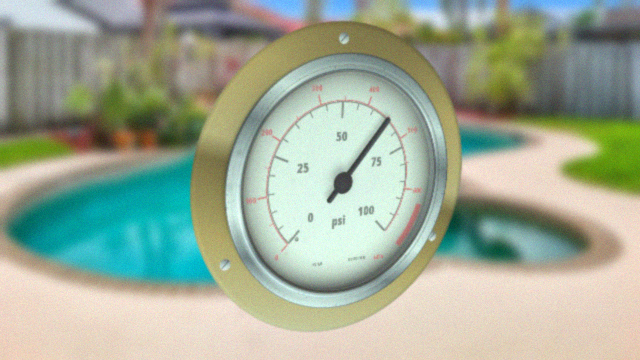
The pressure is 65 psi
